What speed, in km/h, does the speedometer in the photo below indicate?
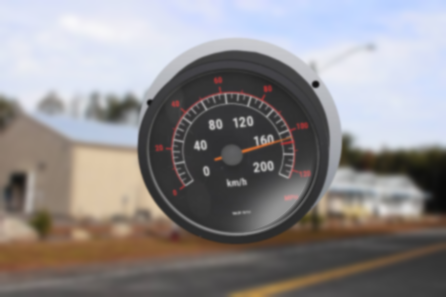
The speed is 165 km/h
